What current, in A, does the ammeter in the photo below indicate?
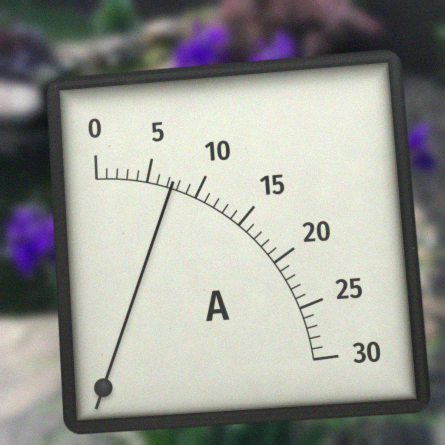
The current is 7.5 A
